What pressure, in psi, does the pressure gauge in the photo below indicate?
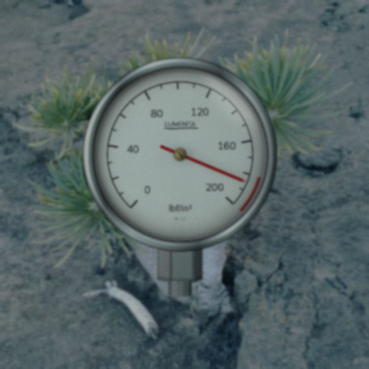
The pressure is 185 psi
